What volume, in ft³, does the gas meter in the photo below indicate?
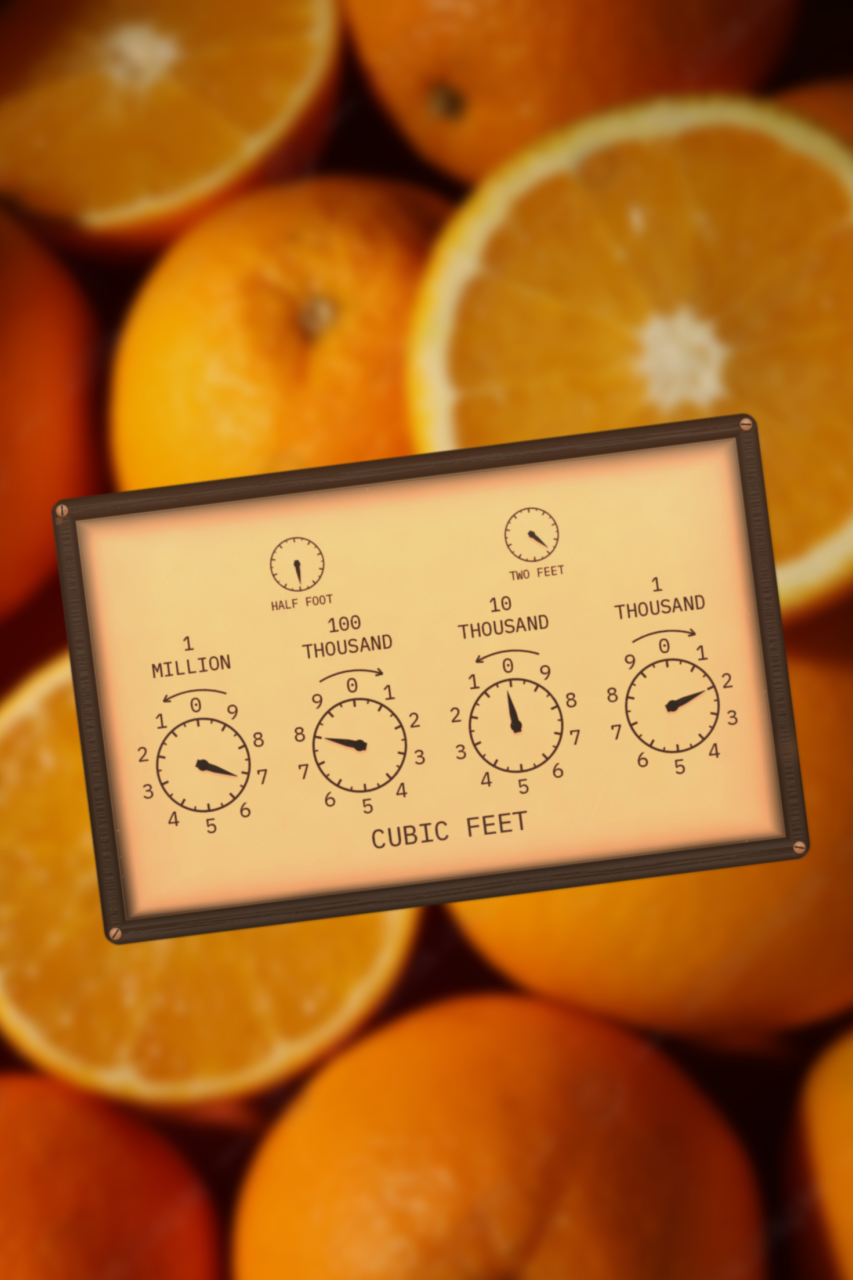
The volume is 680200 ft³
